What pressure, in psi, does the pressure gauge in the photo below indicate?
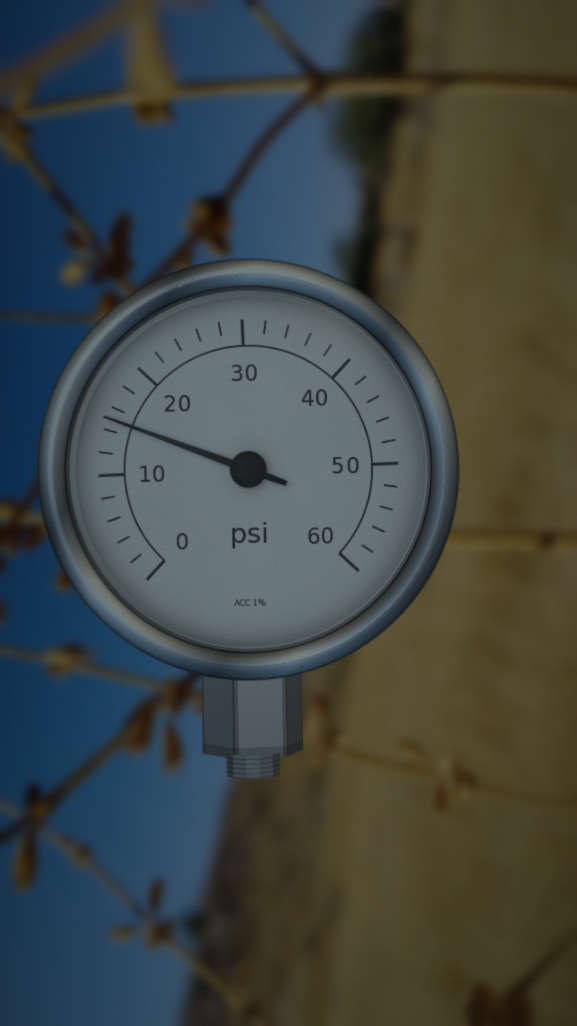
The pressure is 15 psi
